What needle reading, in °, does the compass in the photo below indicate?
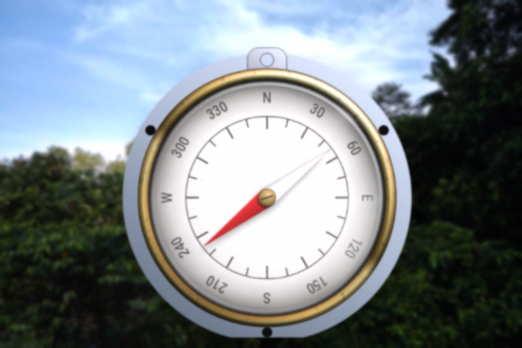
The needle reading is 232.5 °
